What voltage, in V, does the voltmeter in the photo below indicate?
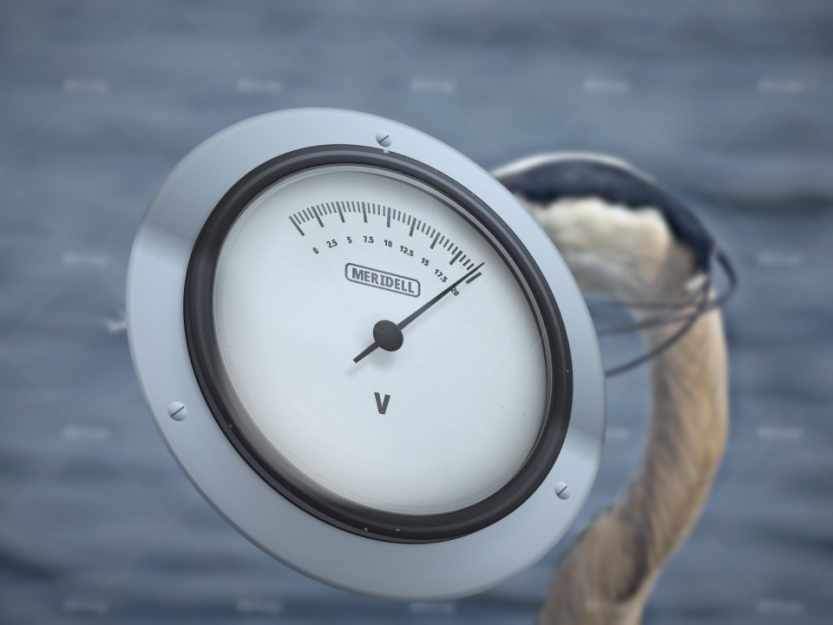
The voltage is 19.5 V
